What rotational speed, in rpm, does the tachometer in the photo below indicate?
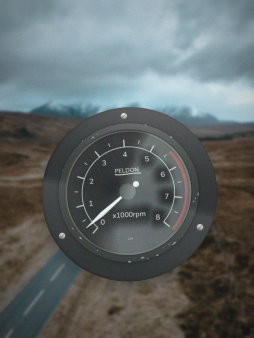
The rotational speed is 250 rpm
